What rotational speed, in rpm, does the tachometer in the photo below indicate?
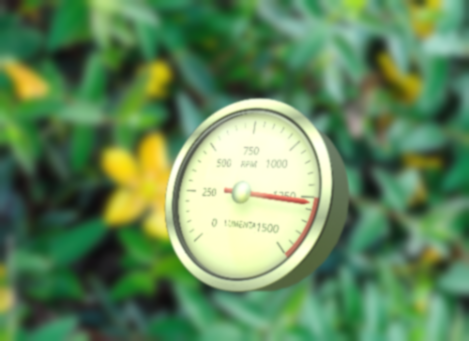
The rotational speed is 1275 rpm
